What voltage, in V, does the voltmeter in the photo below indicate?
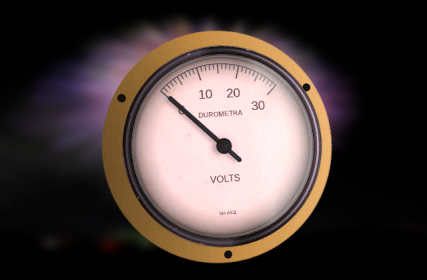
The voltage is 0 V
